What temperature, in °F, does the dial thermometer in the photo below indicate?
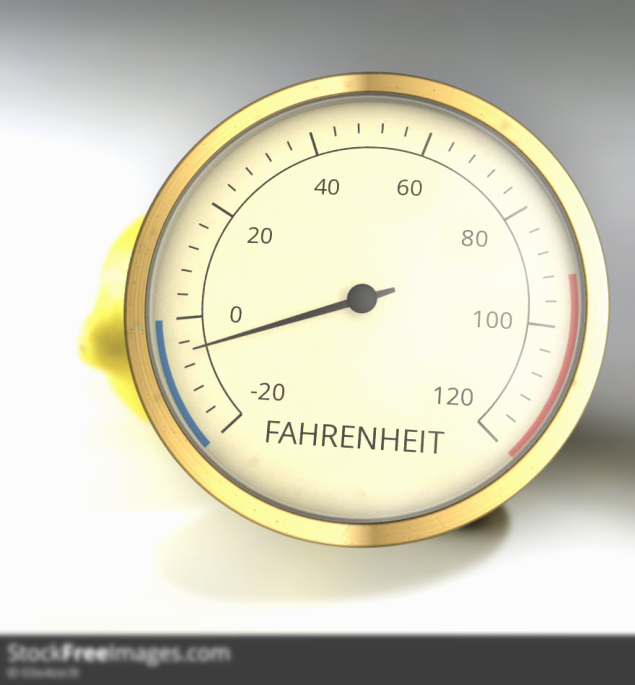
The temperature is -6 °F
